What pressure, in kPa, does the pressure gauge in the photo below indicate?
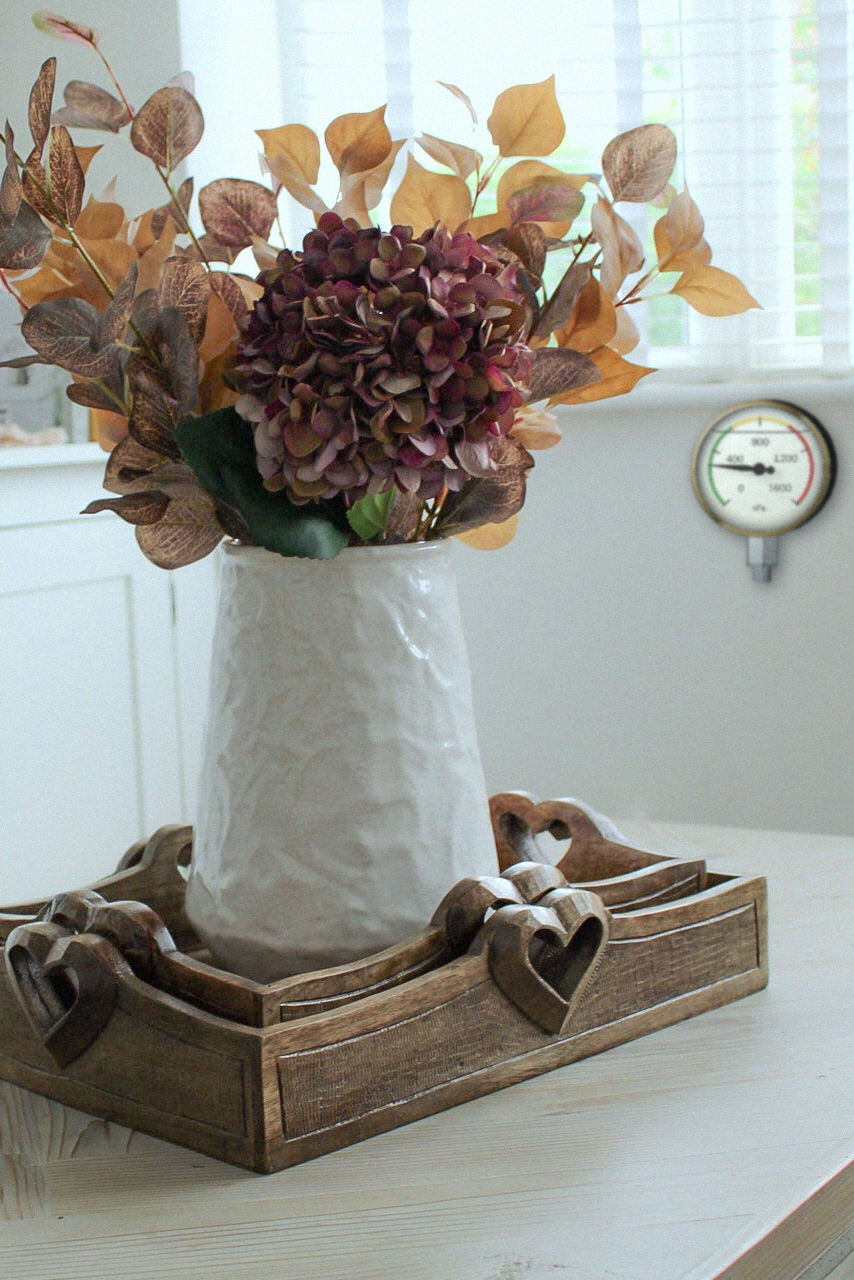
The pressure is 300 kPa
